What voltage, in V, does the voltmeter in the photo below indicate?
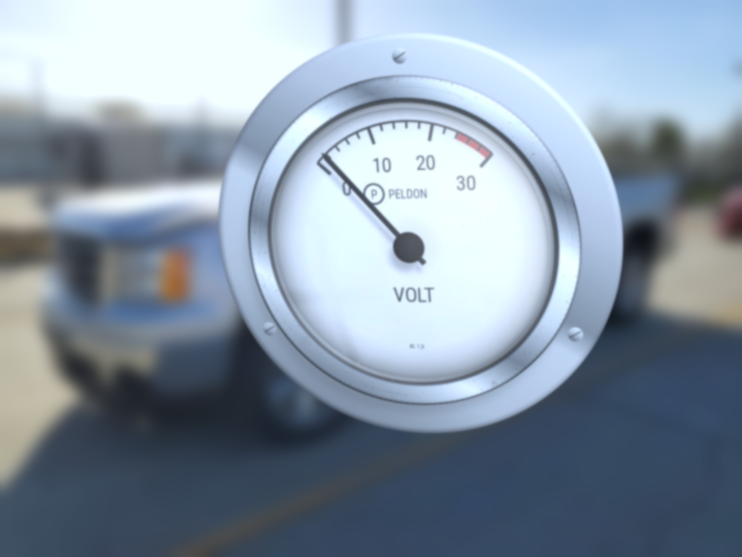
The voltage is 2 V
